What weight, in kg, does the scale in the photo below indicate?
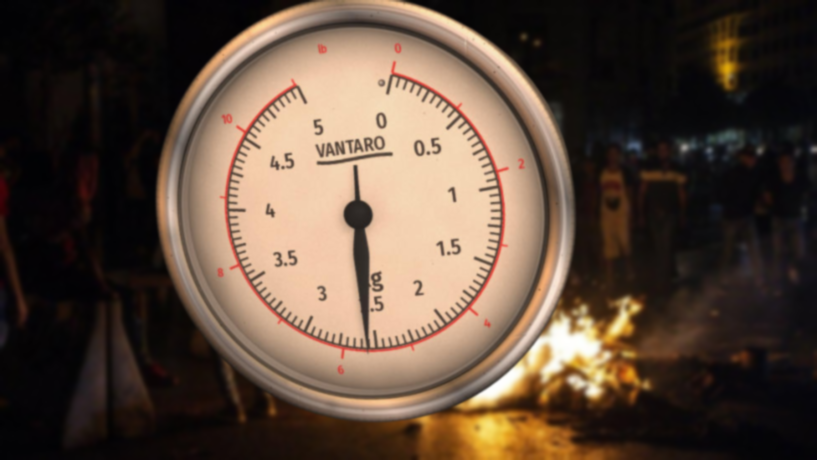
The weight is 2.55 kg
